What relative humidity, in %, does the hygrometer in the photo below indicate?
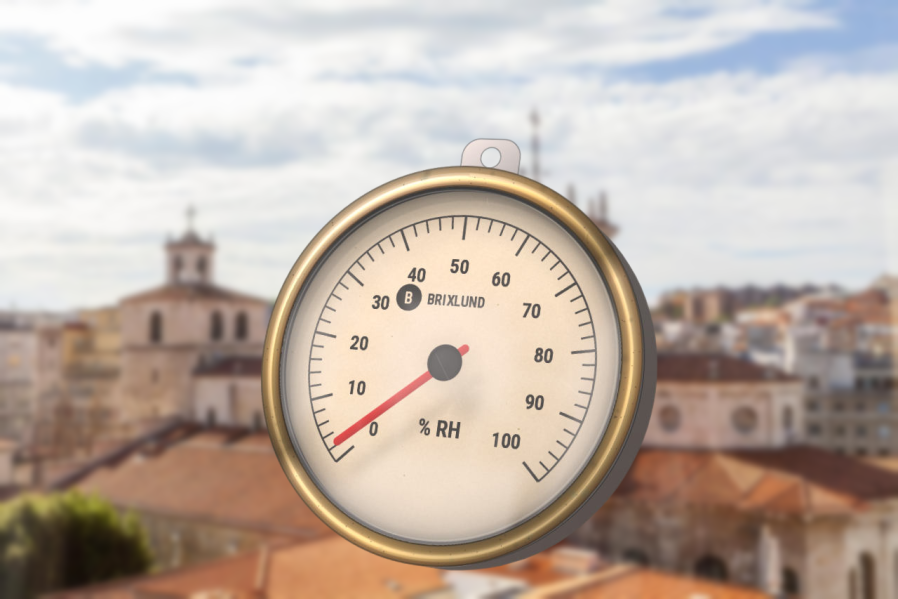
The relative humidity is 2 %
